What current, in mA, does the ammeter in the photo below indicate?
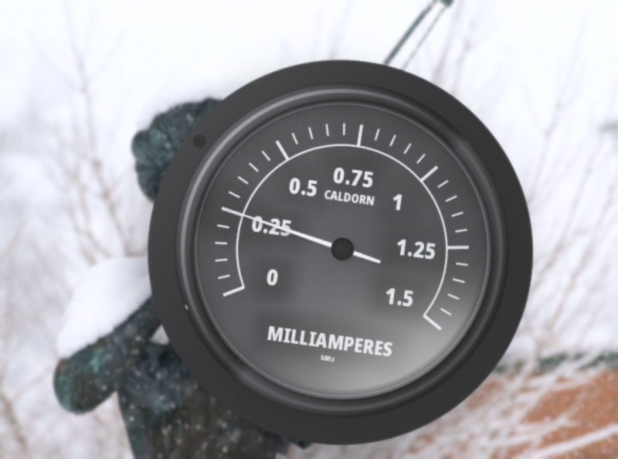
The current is 0.25 mA
